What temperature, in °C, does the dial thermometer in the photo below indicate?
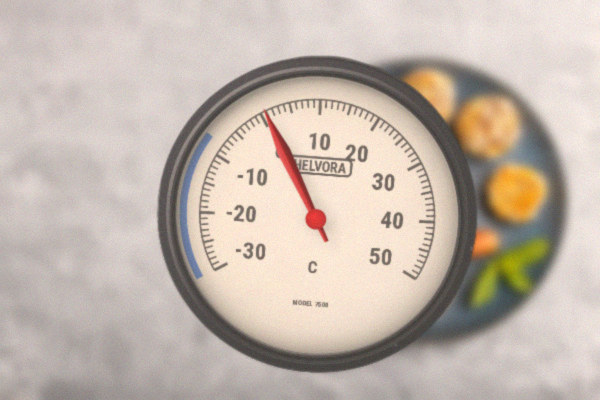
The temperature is 1 °C
